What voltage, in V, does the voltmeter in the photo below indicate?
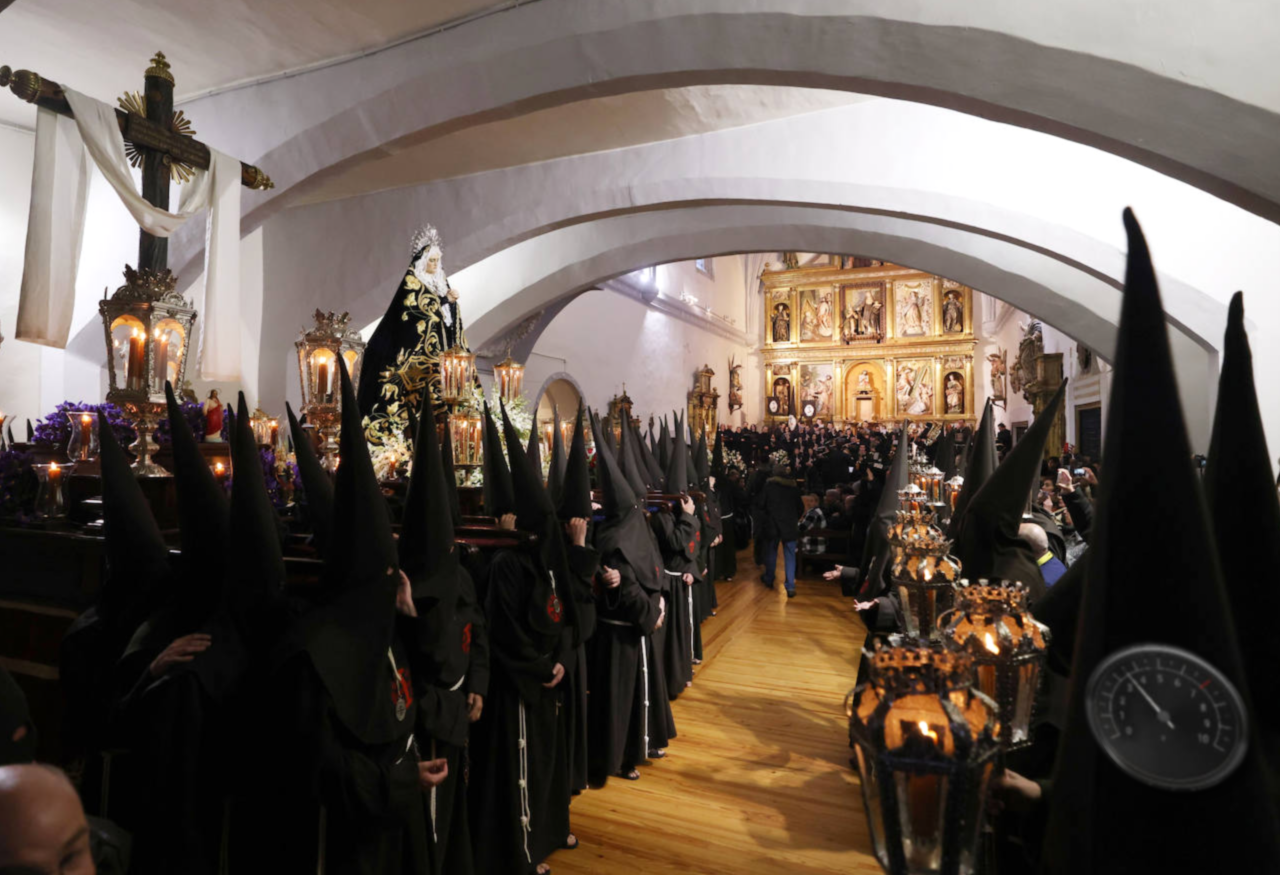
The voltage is 3.5 V
